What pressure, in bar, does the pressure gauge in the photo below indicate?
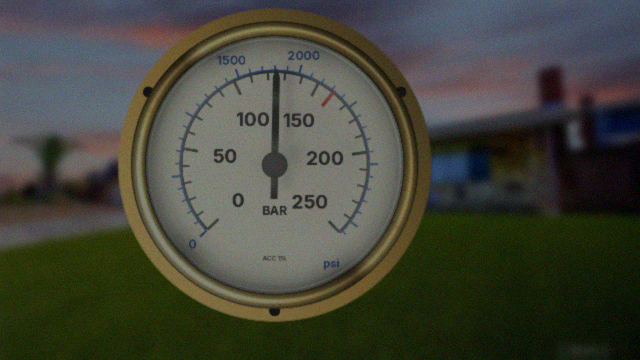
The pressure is 125 bar
